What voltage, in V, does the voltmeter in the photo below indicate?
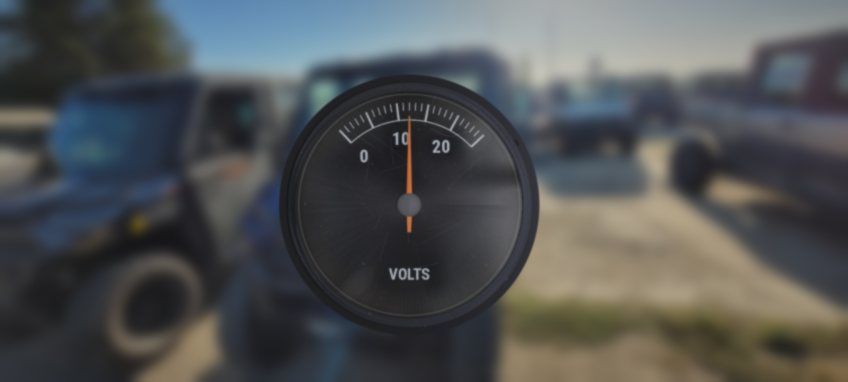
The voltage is 12 V
